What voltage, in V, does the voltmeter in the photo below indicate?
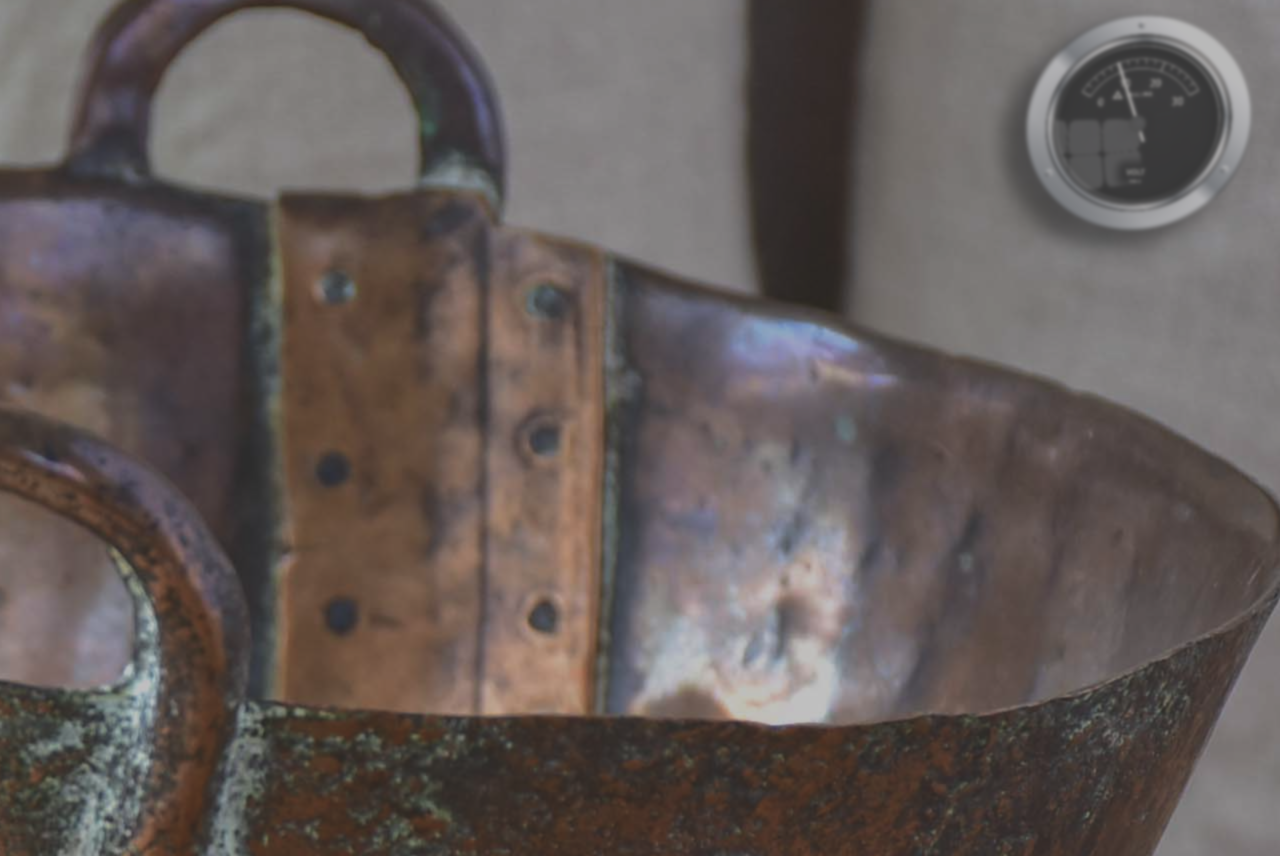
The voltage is 10 V
